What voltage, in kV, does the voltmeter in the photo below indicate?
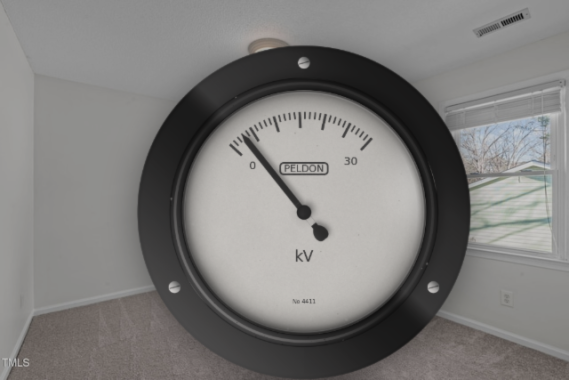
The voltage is 3 kV
